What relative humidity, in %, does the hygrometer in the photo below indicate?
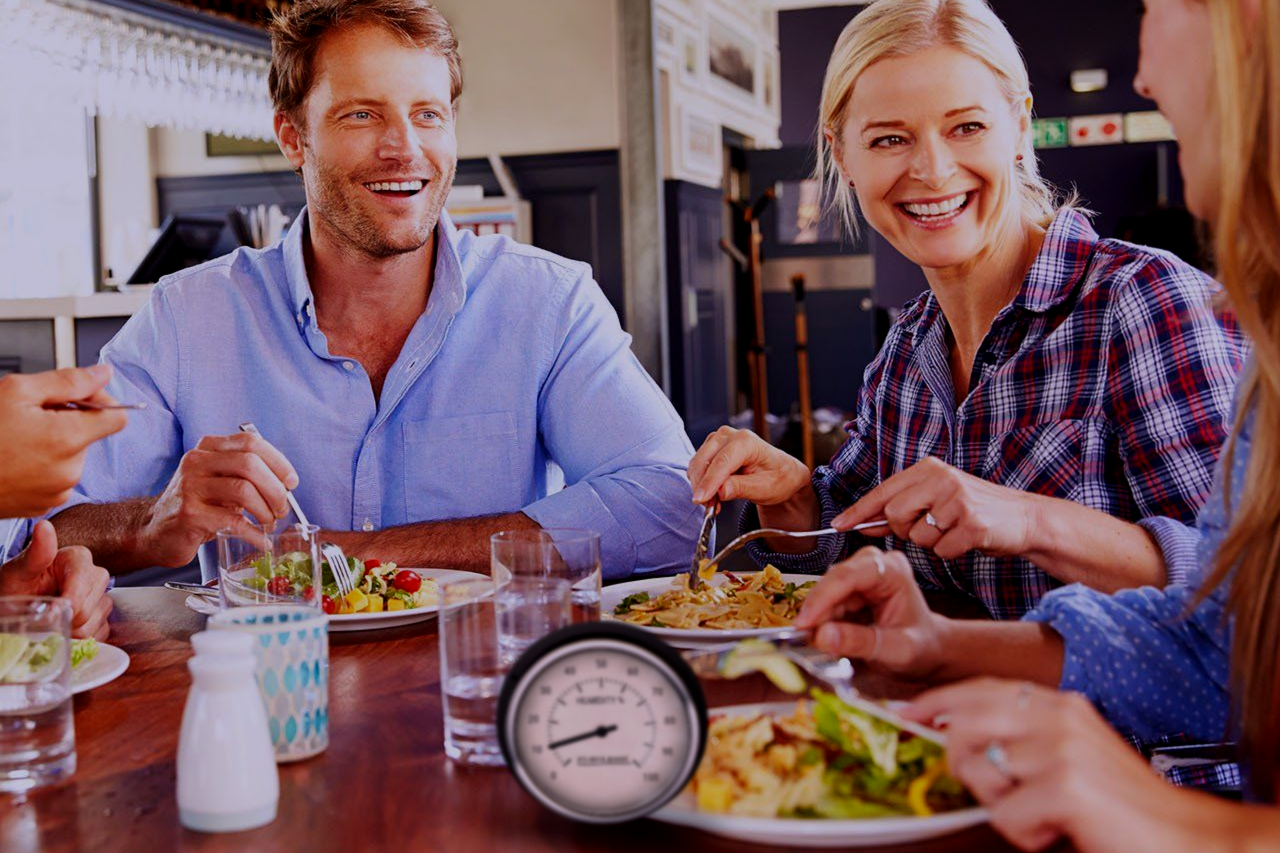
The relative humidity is 10 %
